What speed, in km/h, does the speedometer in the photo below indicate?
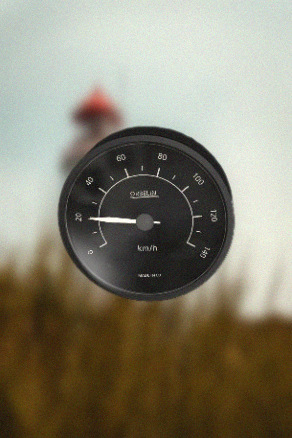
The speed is 20 km/h
